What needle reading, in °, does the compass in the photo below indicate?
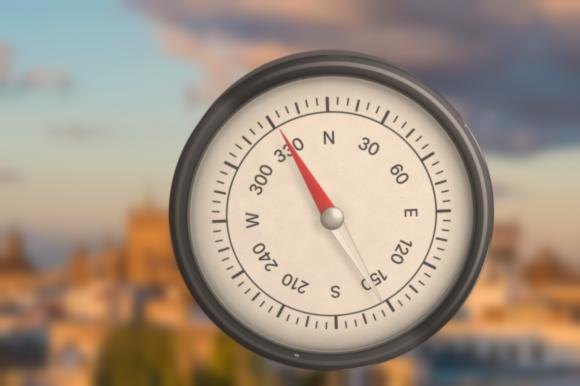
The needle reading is 332.5 °
